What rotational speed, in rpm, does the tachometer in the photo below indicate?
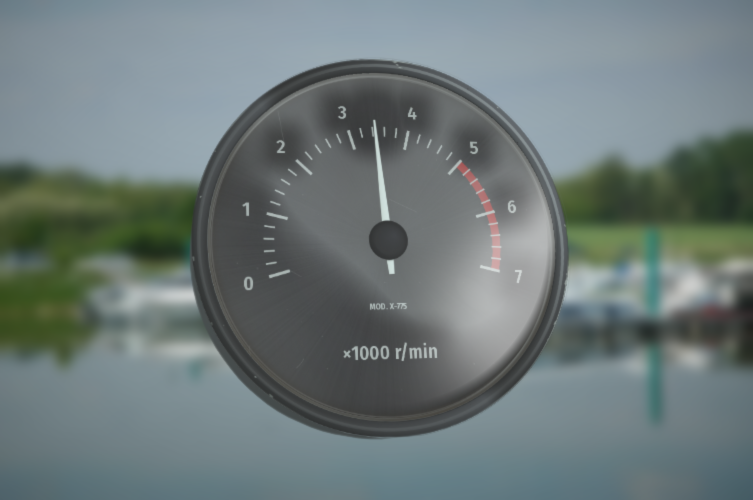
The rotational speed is 3400 rpm
